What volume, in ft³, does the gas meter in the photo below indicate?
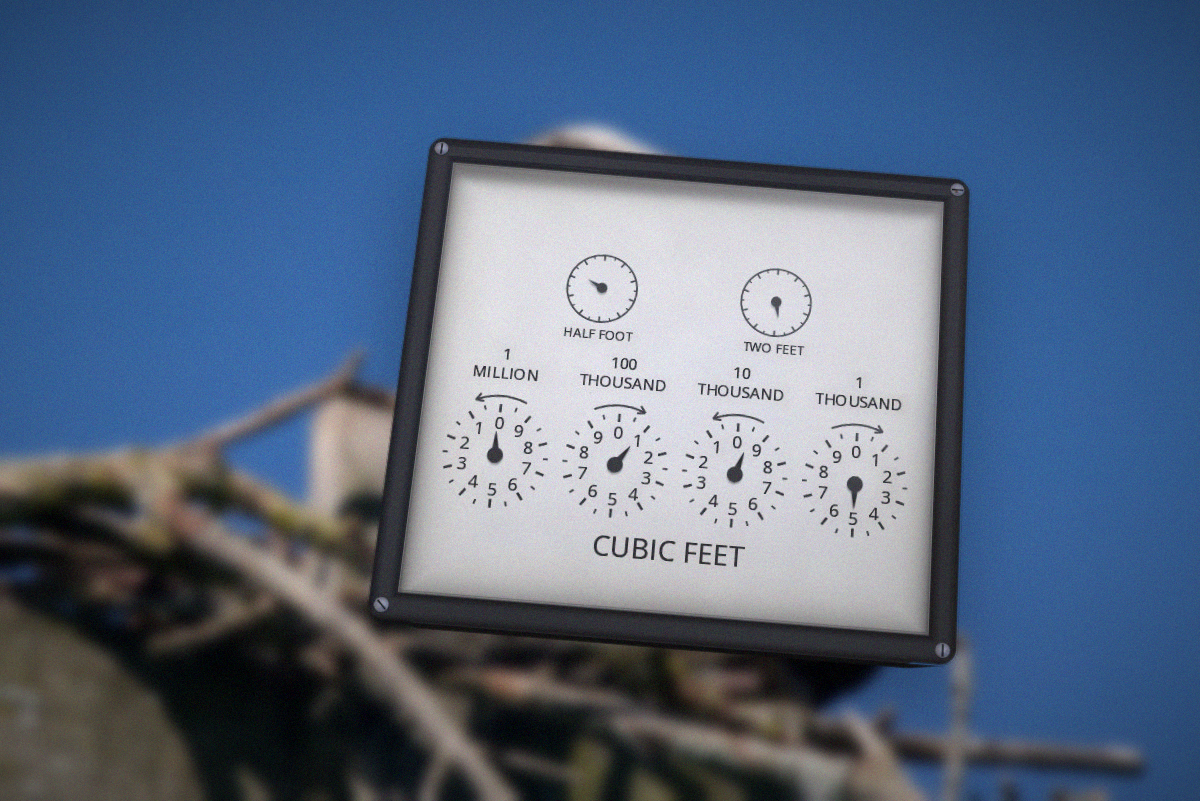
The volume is 9500 ft³
